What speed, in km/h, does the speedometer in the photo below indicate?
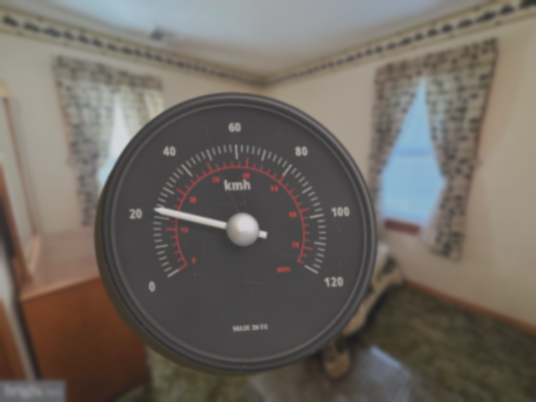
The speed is 22 km/h
